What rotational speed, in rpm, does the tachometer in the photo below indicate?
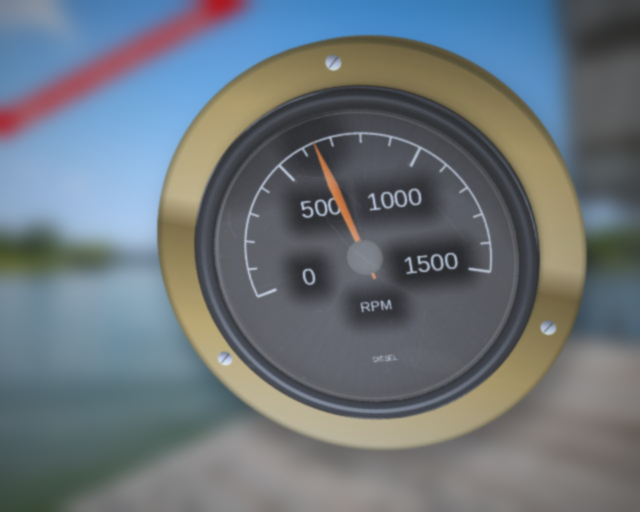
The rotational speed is 650 rpm
